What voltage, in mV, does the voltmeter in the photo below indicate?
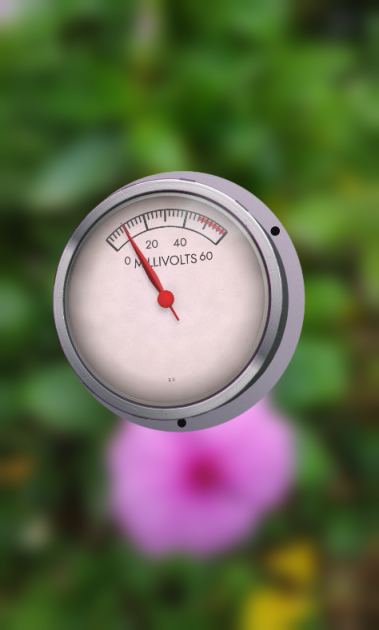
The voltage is 10 mV
